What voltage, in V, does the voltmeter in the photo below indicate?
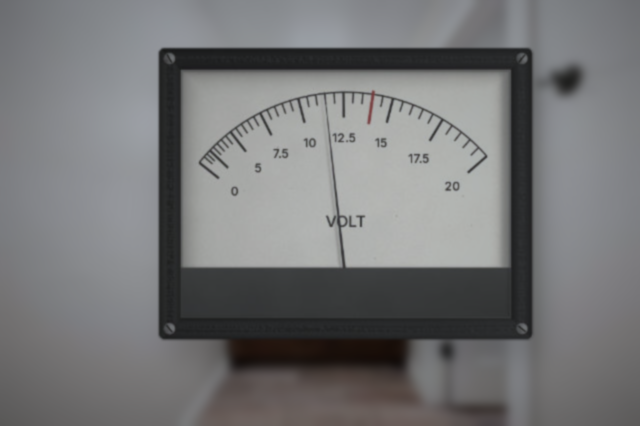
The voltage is 11.5 V
